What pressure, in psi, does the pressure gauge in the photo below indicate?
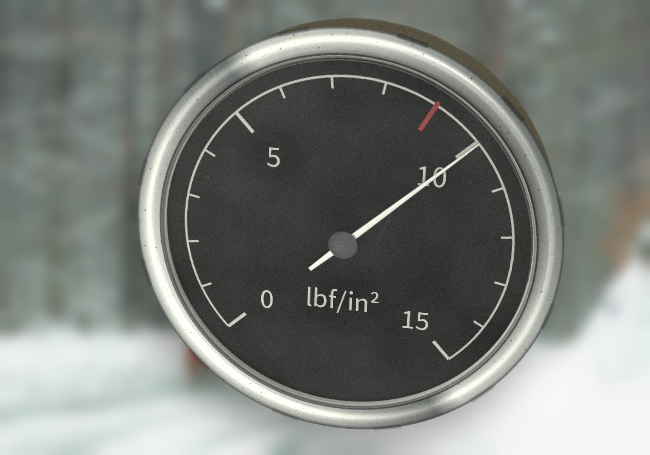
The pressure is 10 psi
